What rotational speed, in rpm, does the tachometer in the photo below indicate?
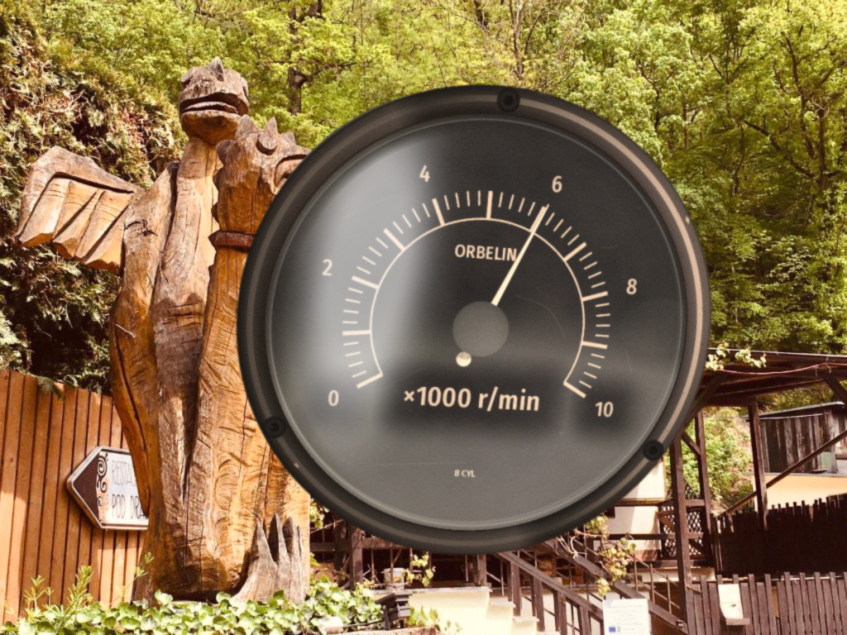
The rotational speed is 6000 rpm
